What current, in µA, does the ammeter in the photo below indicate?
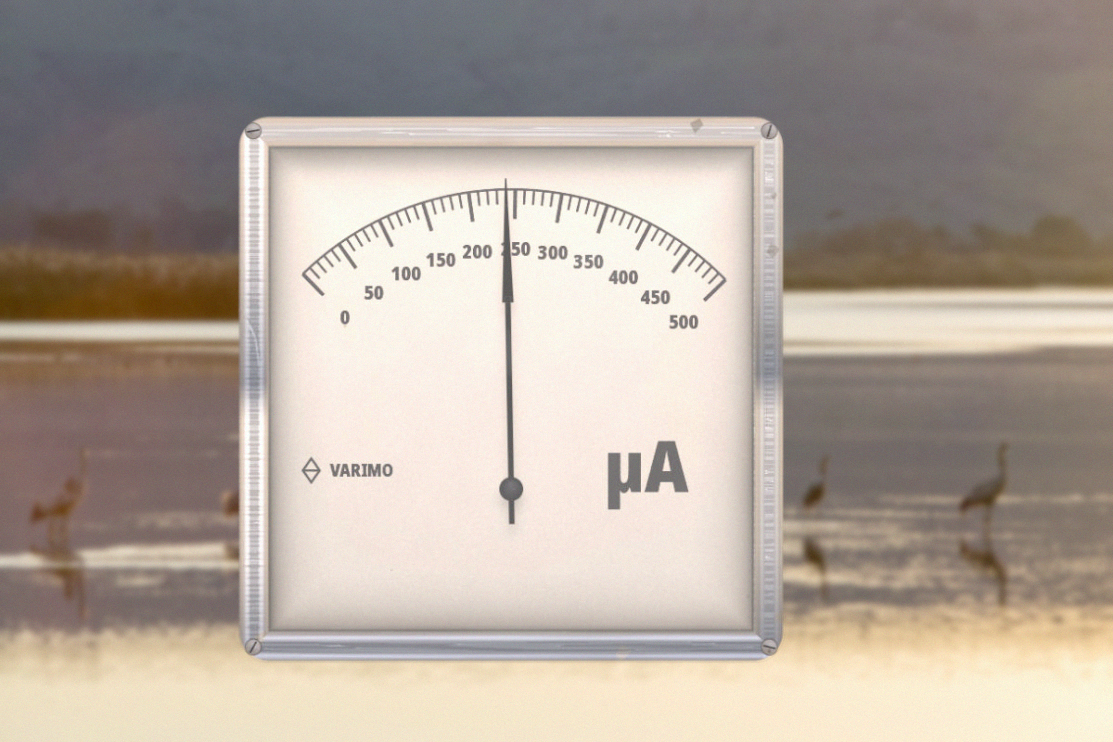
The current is 240 µA
